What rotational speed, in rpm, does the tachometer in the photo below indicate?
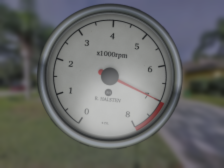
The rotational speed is 7000 rpm
